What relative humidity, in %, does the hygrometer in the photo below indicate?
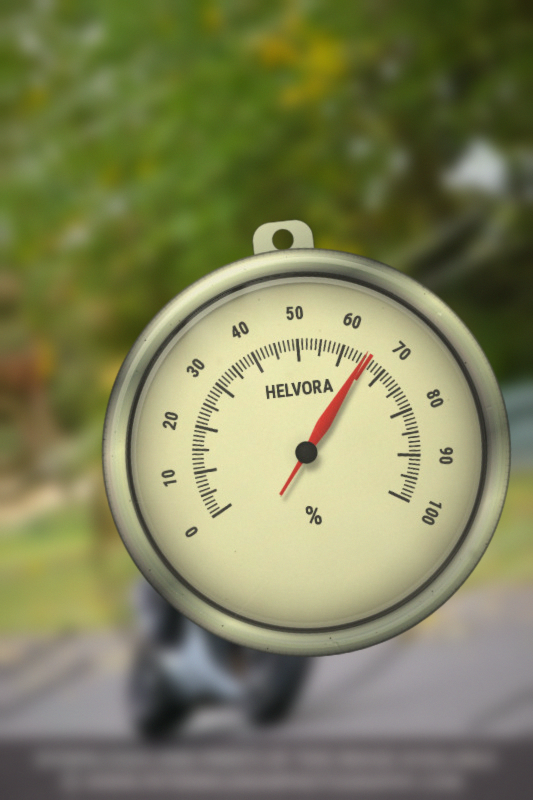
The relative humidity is 65 %
